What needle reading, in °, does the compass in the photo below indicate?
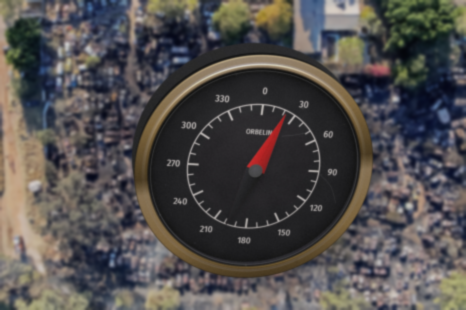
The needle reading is 20 °
